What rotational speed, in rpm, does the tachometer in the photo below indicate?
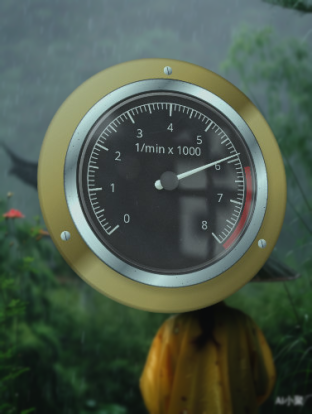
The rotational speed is 5900 rpm
